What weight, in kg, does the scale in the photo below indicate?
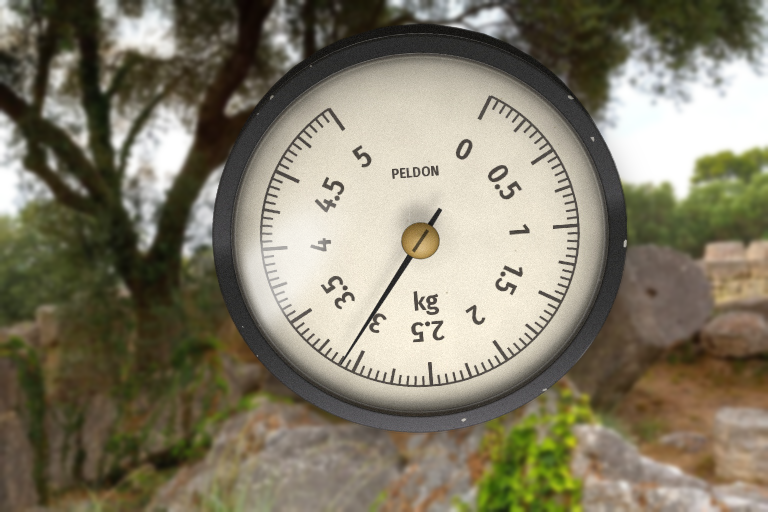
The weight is 3.1 kg
